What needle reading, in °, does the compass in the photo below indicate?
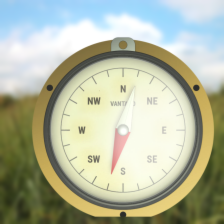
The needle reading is 195 °
